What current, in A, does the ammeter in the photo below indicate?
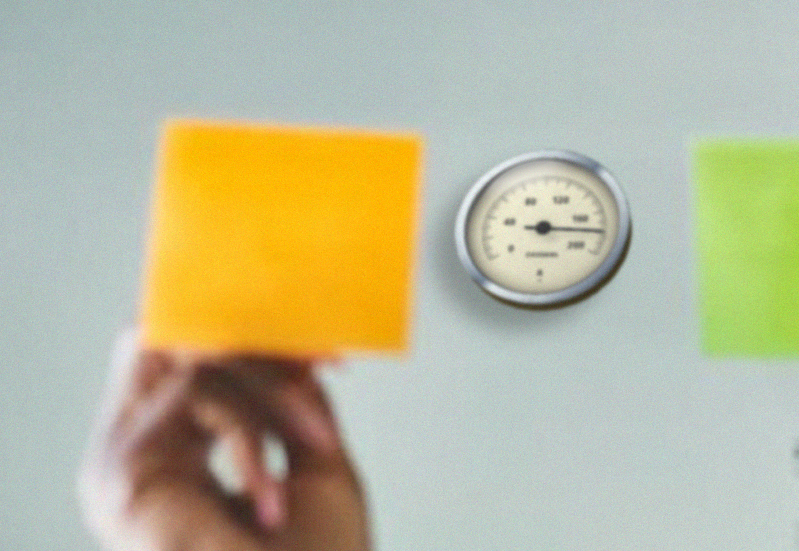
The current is 180 A
